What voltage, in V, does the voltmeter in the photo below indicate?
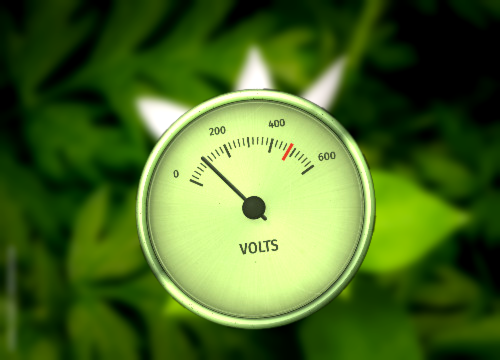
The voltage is 100 V
